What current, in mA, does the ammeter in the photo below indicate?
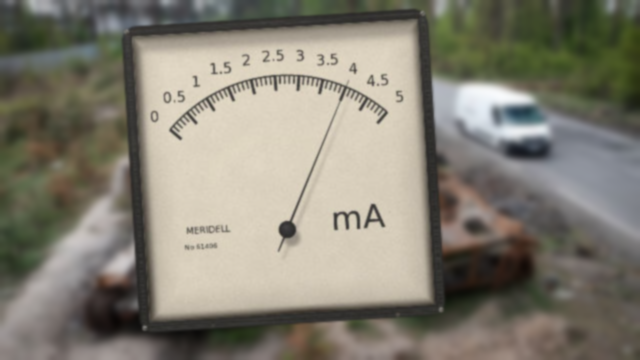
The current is 4 mA
